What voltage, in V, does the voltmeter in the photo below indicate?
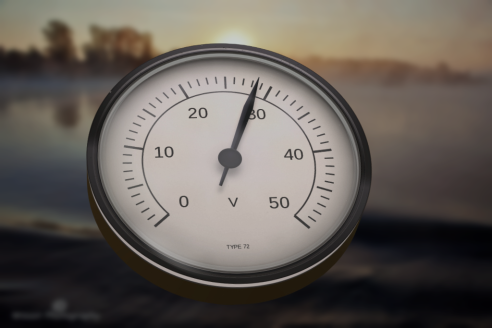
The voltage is 28.5 V
